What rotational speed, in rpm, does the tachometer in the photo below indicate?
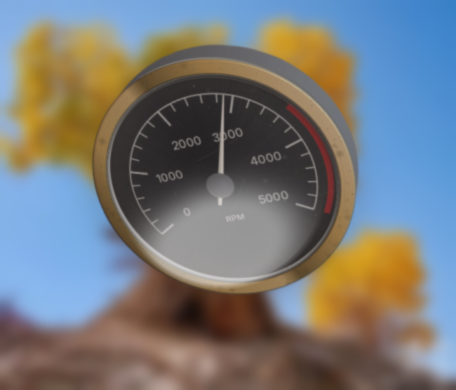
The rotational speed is 2900 rpm
